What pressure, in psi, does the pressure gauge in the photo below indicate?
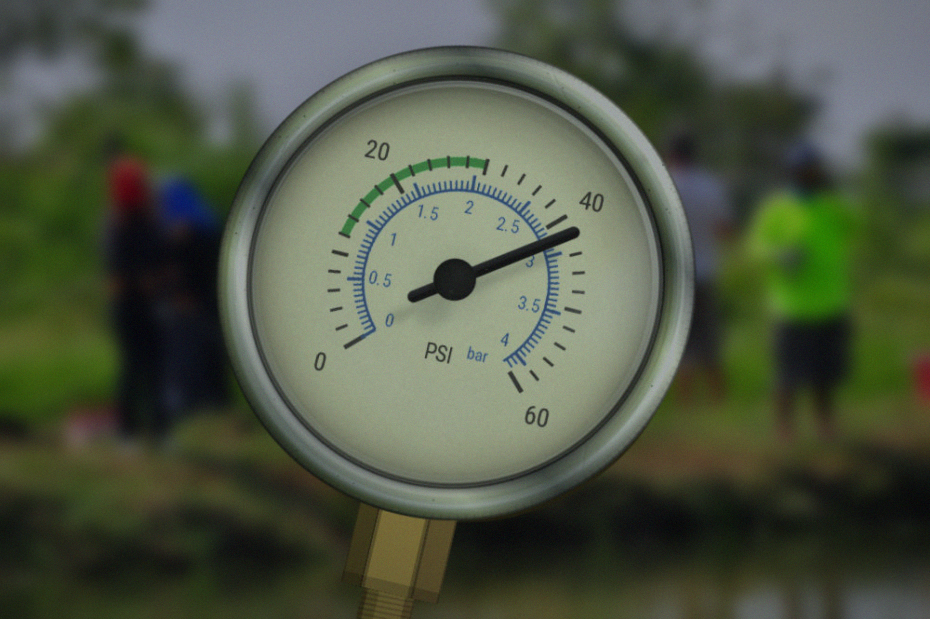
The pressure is 42 psi
